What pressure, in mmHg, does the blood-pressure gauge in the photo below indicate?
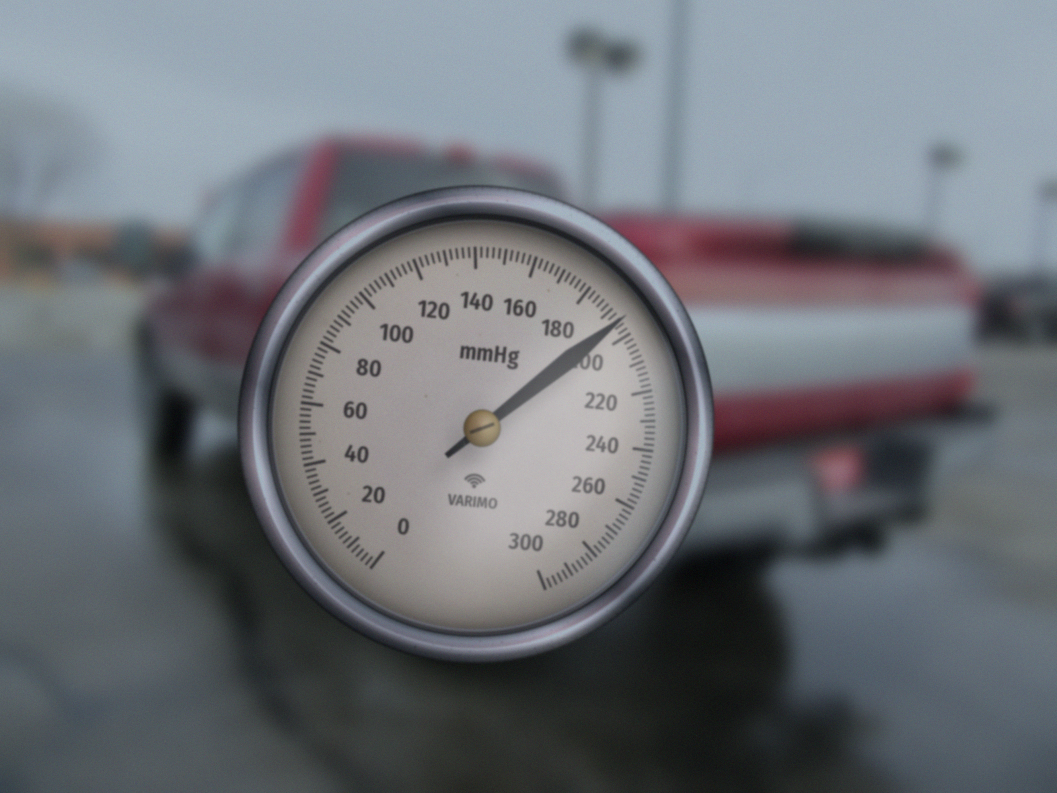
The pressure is 194 mmHg
